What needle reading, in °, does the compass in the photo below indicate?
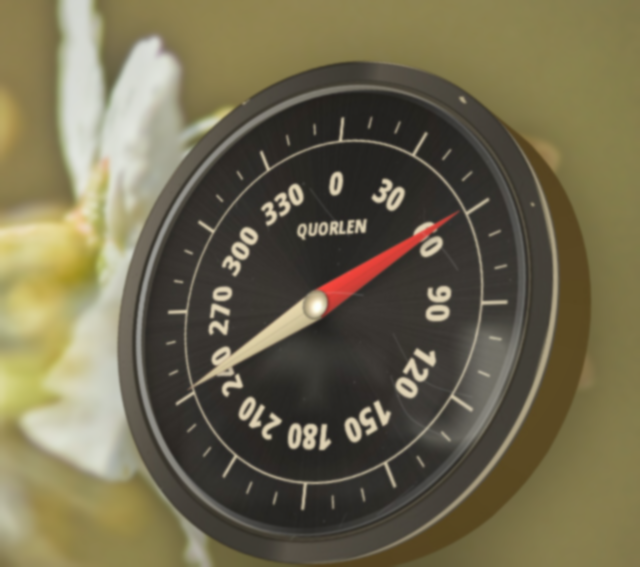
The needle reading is 60 °
